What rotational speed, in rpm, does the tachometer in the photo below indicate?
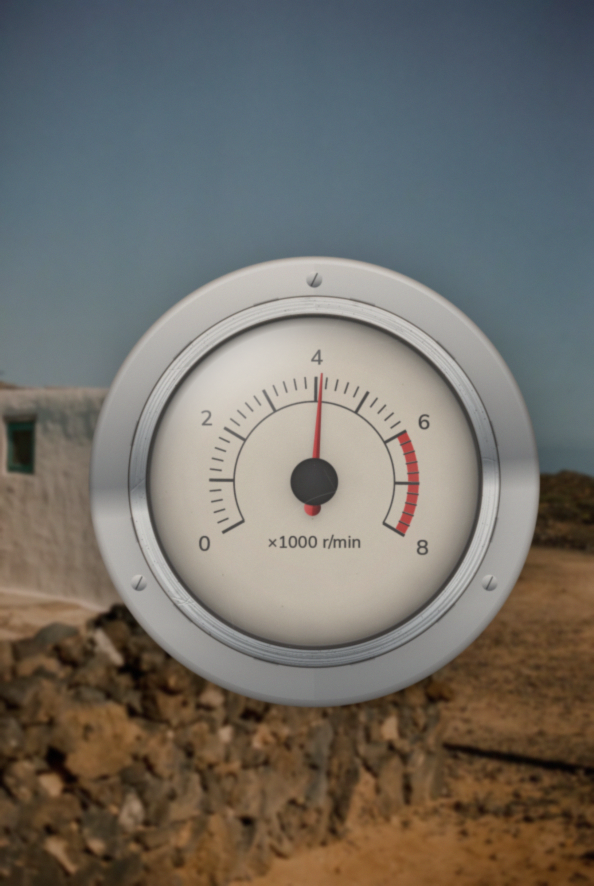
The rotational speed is 4100 rpm
